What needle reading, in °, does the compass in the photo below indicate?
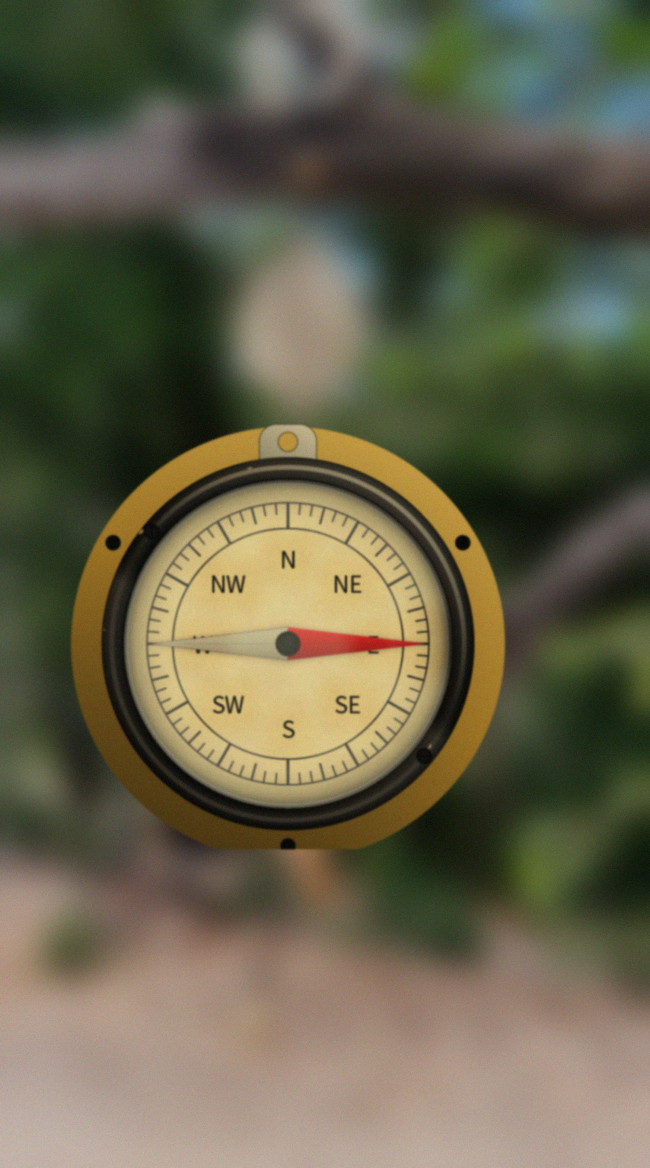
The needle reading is 90 °
